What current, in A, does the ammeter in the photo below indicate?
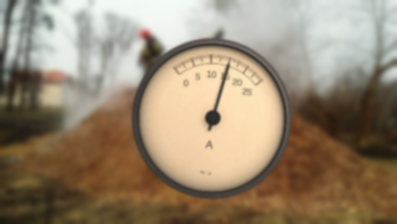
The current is 15 A
